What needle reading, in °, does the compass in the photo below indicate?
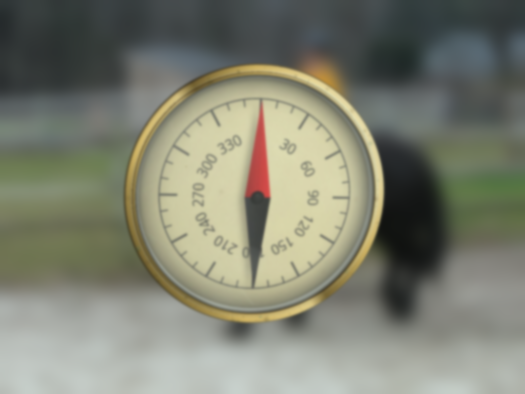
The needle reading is 0 °
